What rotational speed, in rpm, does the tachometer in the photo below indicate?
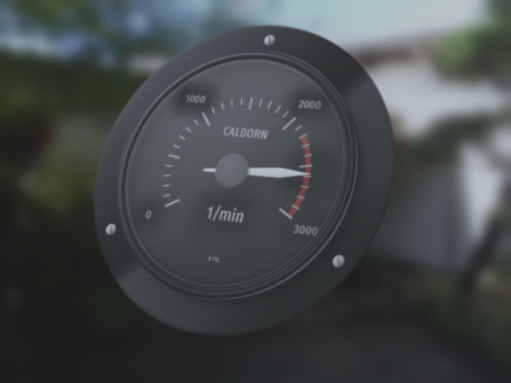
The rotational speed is 2600 rpm
